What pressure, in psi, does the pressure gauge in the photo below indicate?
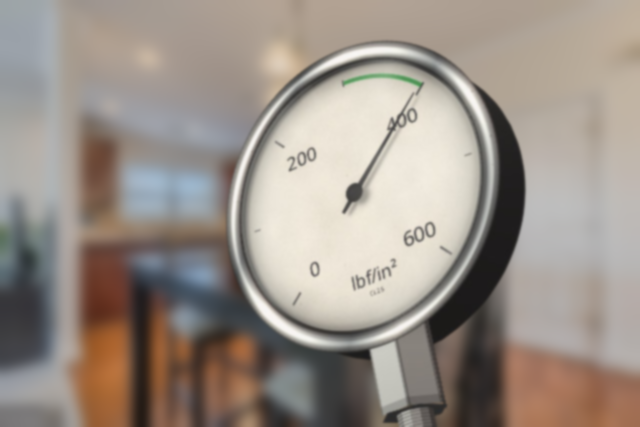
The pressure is 400 psi
